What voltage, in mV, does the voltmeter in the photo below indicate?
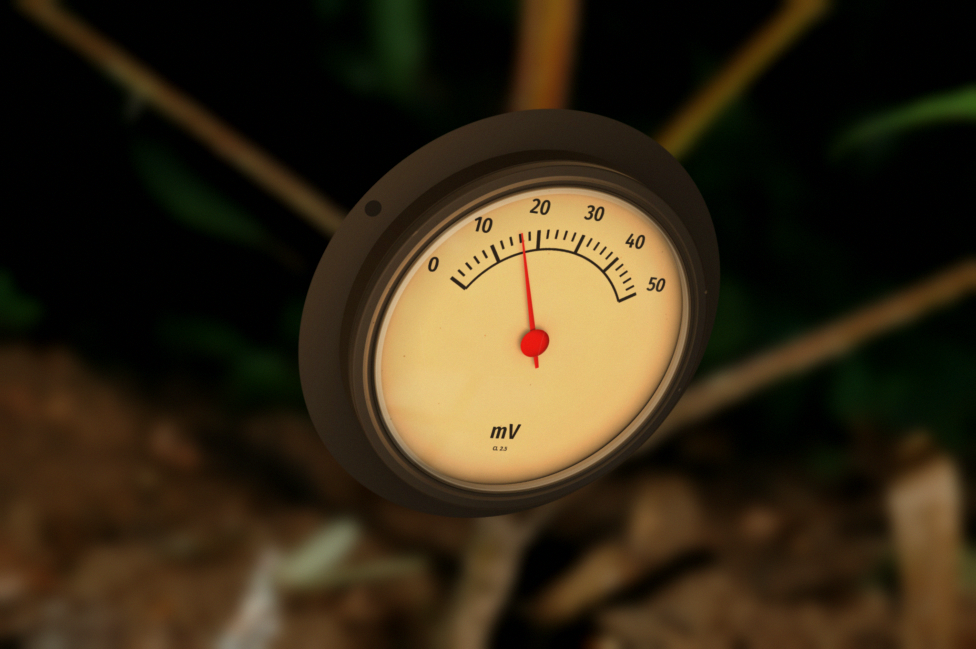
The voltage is 16 mV
